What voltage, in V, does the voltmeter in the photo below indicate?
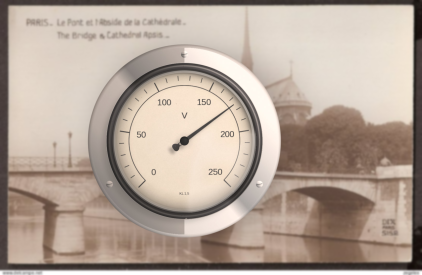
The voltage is 175 V
